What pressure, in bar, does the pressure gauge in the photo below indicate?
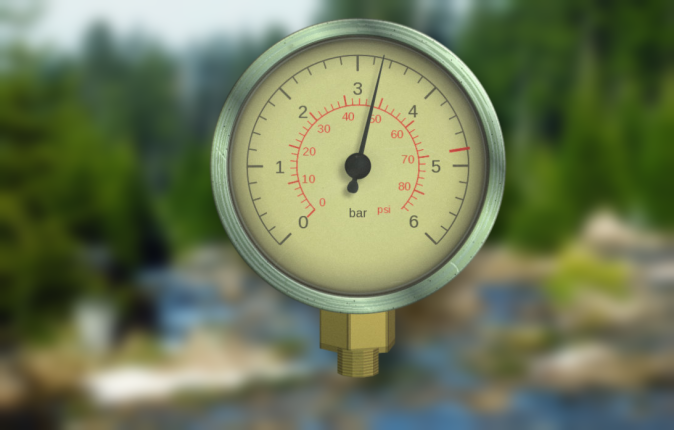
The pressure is 3.3 bar
